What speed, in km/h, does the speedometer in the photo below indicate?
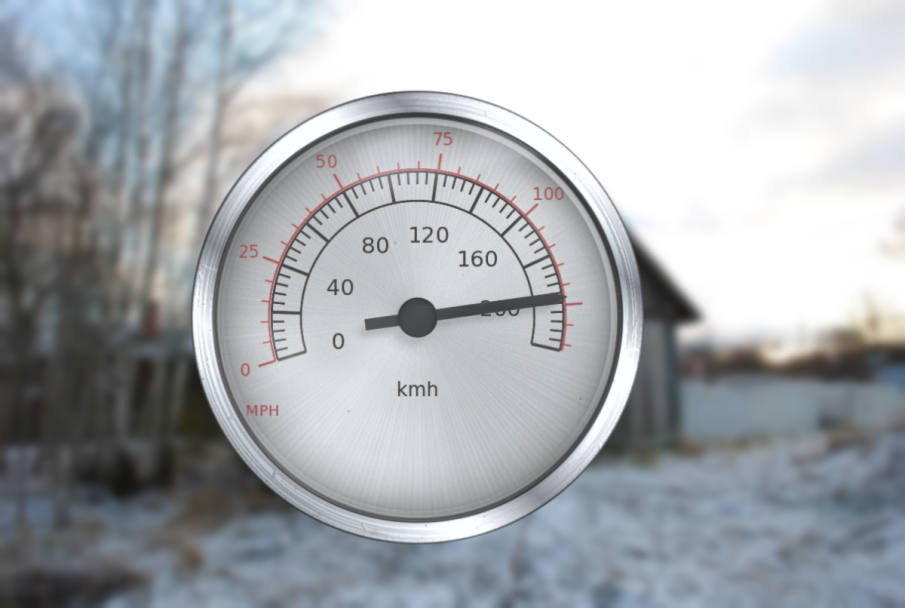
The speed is 198 km/h
